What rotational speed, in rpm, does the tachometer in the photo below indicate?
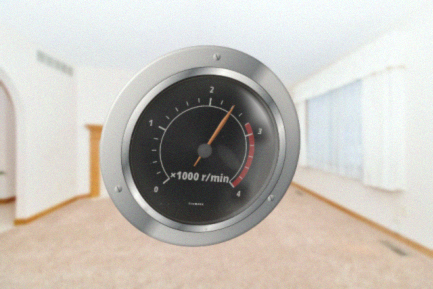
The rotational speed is 2400 rpm
